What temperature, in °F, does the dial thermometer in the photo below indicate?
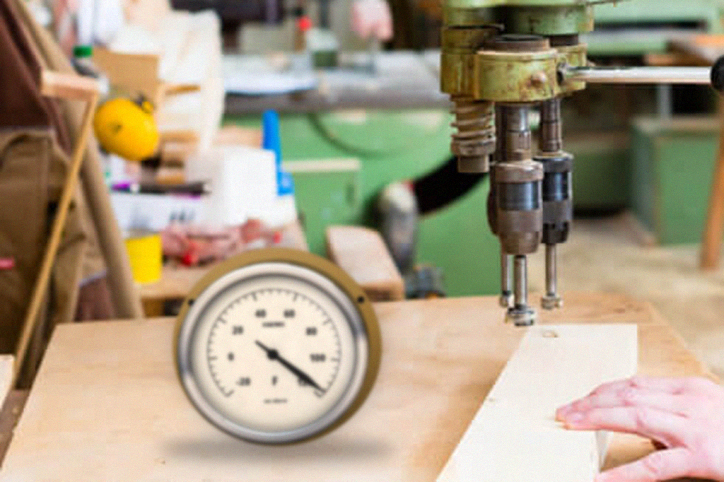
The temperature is 116 °F
